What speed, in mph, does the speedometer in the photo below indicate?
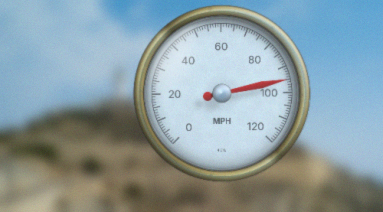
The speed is 95 mph
